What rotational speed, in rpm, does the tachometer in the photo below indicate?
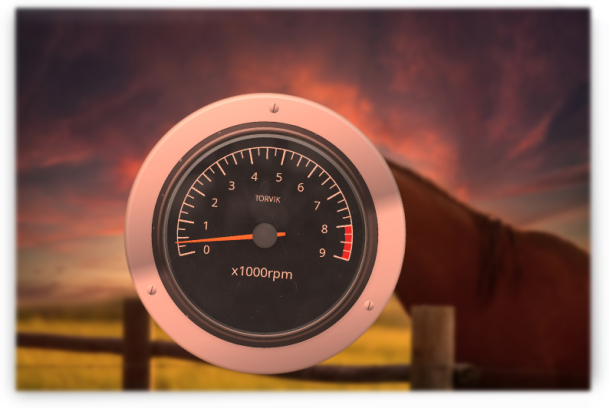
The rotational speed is 375 rpm
